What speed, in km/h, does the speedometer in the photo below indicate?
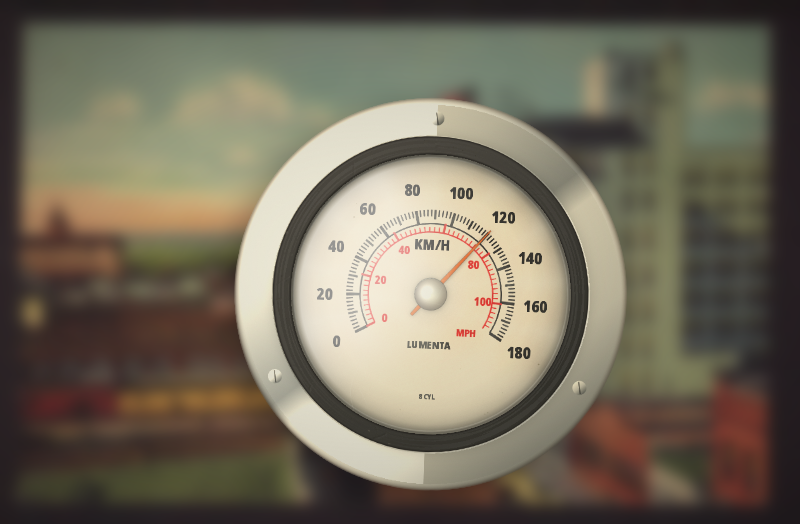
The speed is 120 km/h
